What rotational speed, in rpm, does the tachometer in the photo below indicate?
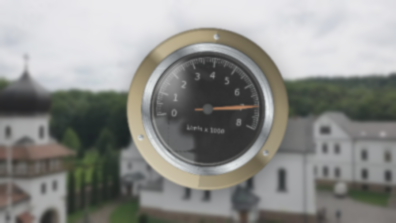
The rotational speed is 7000 rpm
